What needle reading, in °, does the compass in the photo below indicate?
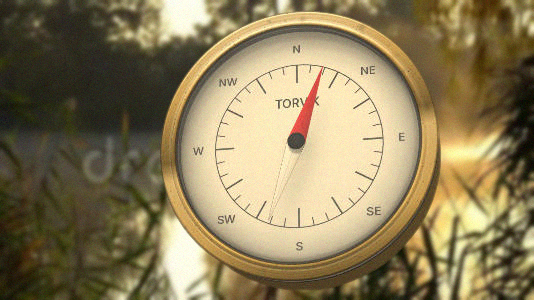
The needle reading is 20 °
